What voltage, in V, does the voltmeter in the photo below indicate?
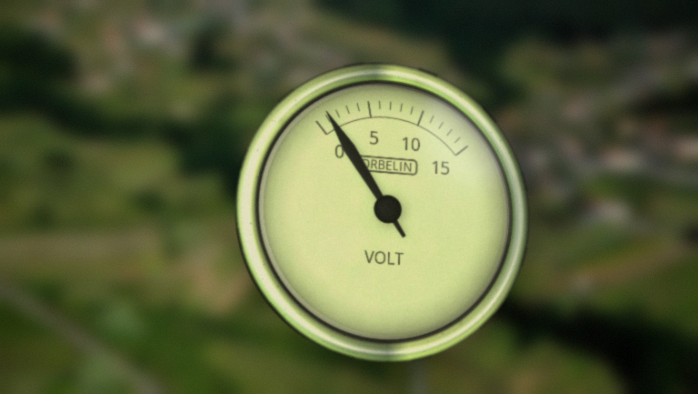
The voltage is 1 V
